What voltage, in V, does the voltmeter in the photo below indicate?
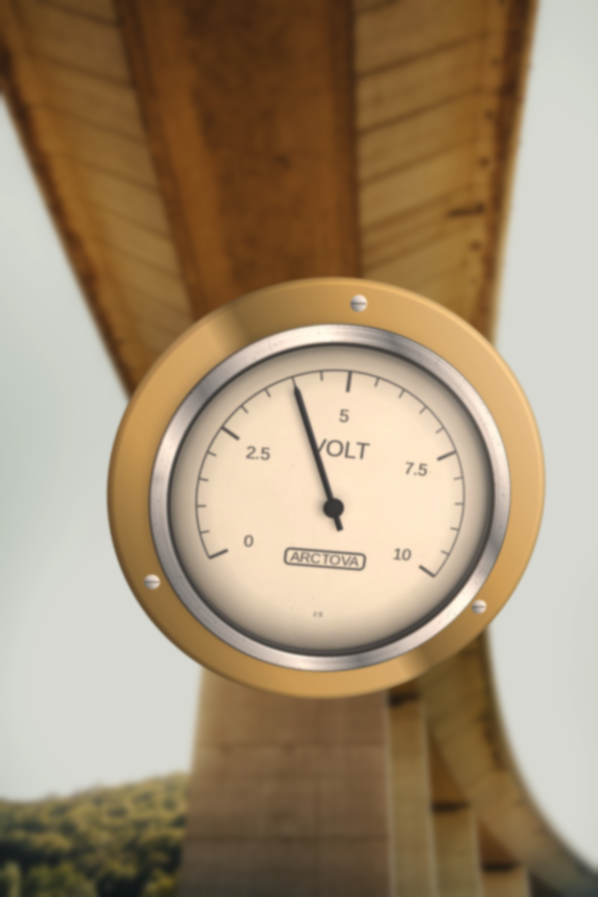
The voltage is 4 V
